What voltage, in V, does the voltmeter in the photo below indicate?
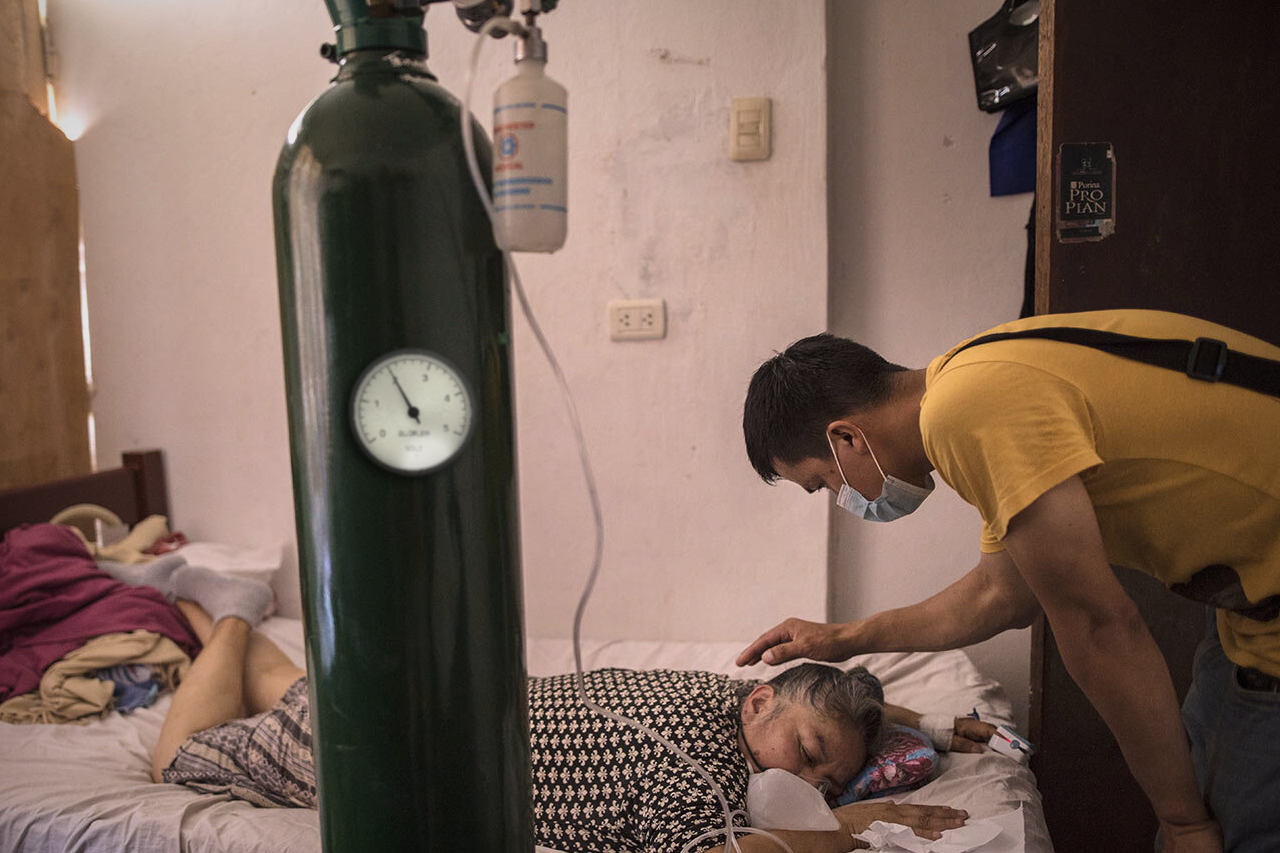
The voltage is 2 V
